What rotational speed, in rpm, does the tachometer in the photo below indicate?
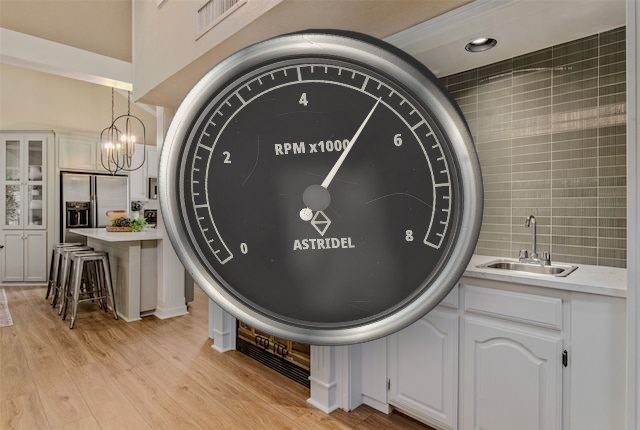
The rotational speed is 5300 rpm
